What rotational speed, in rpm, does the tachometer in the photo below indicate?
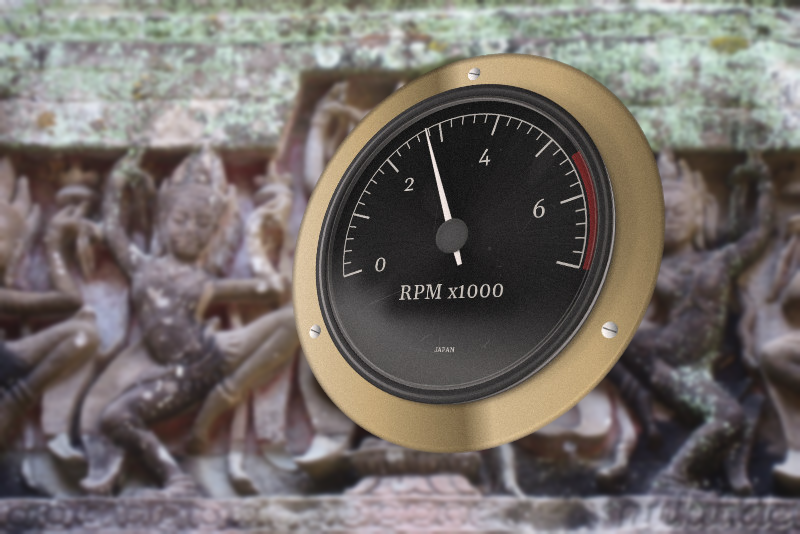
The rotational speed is 2800 rpm
